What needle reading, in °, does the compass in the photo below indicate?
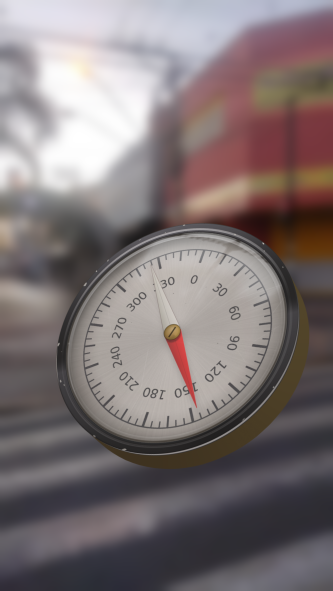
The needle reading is 145 °
